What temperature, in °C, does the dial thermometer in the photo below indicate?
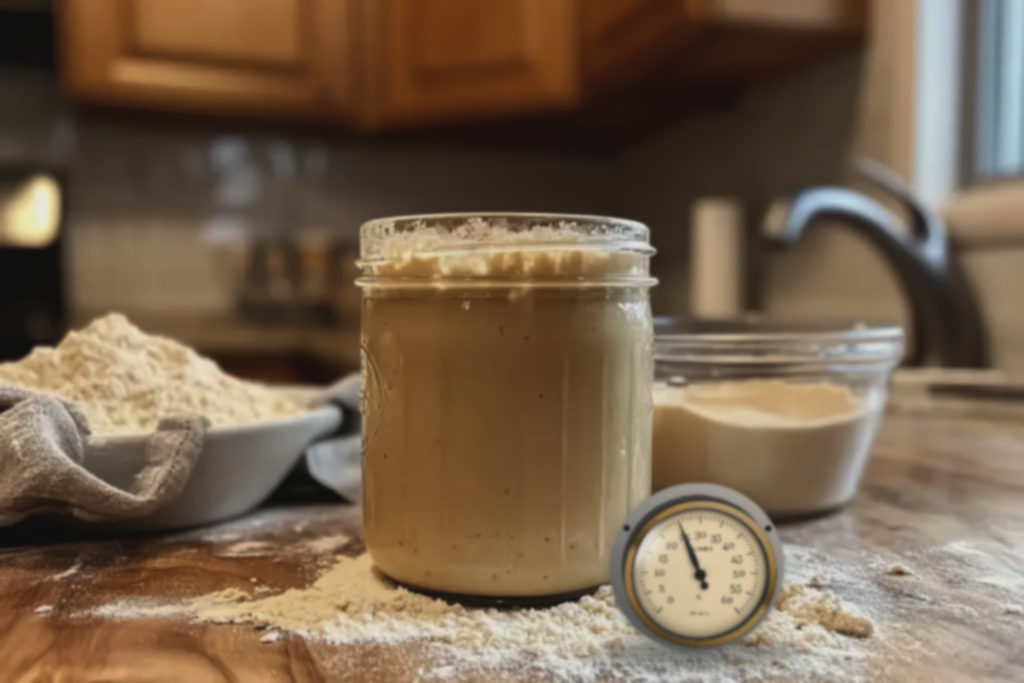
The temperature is 25 °C
